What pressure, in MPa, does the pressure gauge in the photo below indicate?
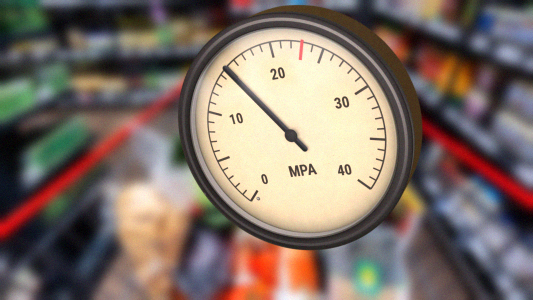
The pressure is 15 MPa
